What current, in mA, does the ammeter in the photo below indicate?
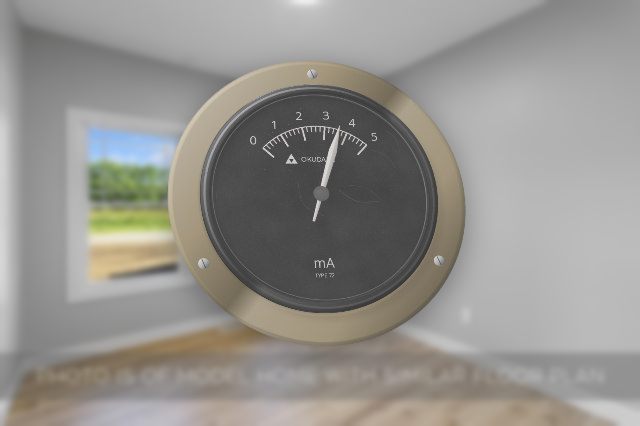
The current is 3.6 mA
